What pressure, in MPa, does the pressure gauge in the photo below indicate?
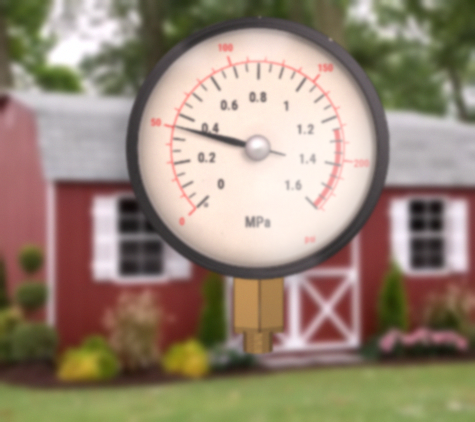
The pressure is 0.35 MPa
